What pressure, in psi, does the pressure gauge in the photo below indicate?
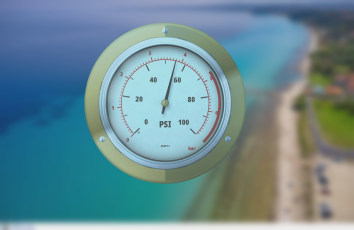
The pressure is 55 psi
